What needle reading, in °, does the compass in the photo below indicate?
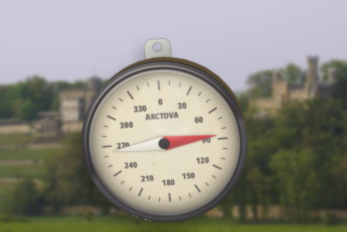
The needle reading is 85 °
